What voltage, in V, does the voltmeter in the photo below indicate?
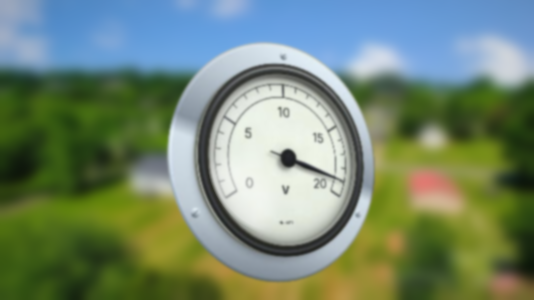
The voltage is 19 V
